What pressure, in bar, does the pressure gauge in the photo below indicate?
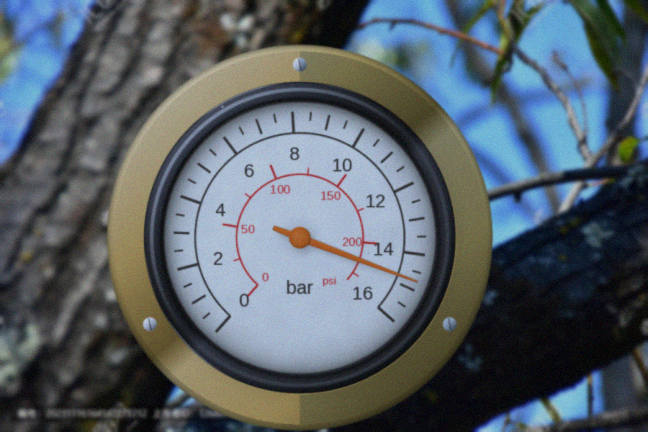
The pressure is 14.75 bar
